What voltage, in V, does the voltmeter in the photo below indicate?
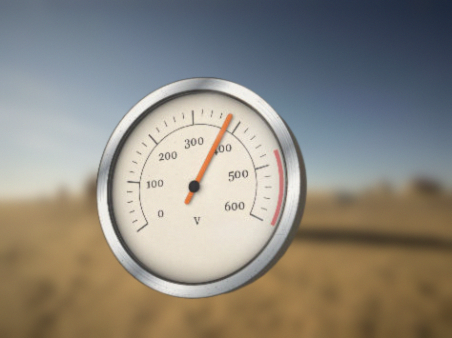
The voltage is 380 V
